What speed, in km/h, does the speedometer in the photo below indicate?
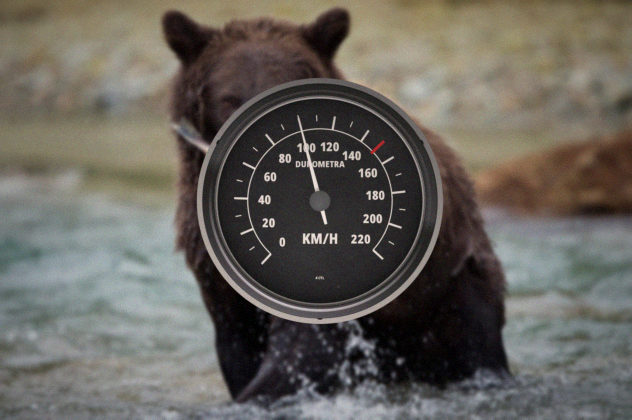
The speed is 100 km/h
